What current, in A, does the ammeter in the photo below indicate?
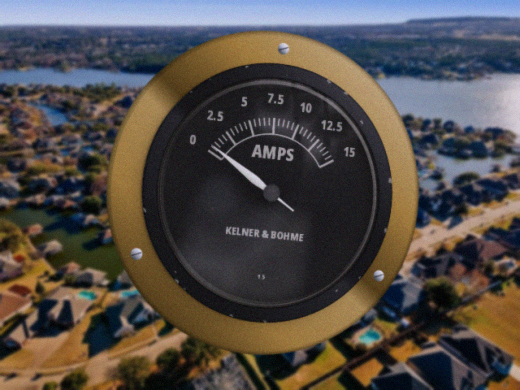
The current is 0.5 A
